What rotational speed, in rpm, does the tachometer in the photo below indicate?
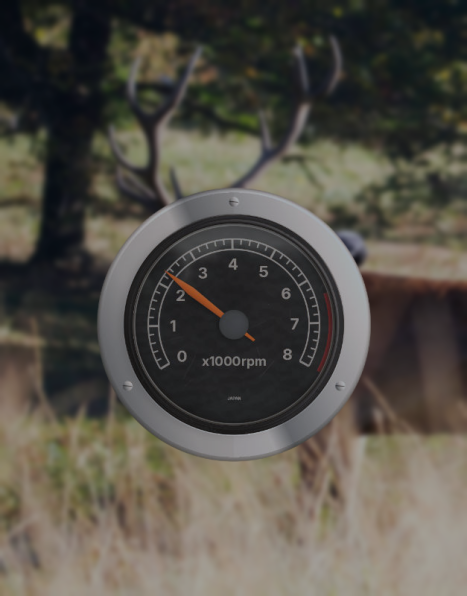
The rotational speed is 2300 rpm
